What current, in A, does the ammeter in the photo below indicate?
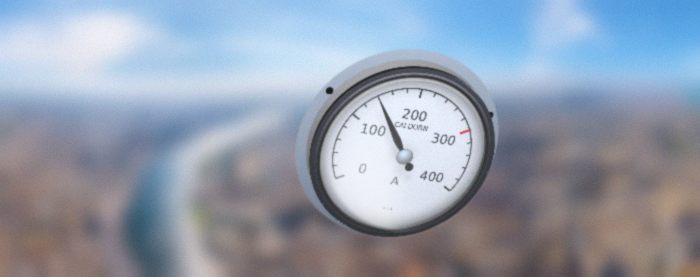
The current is 140 A
